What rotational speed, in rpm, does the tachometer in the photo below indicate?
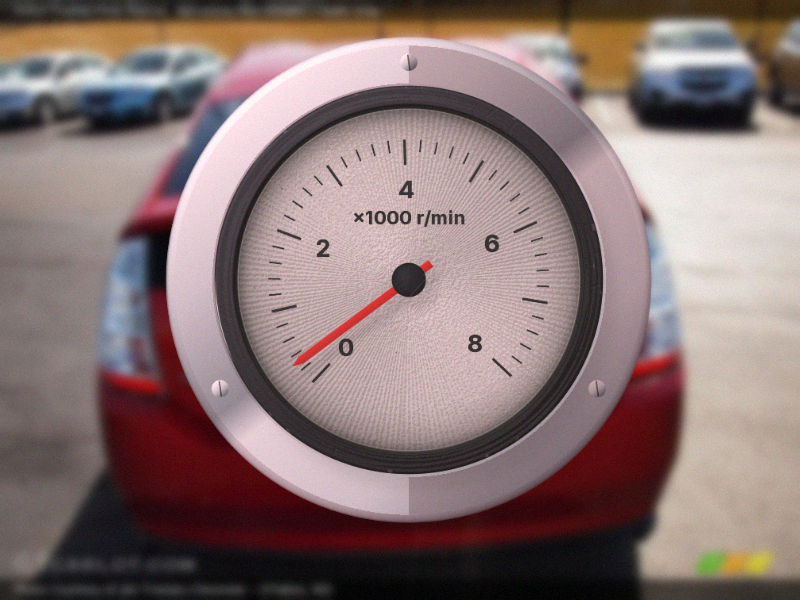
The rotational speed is 300 rpm
